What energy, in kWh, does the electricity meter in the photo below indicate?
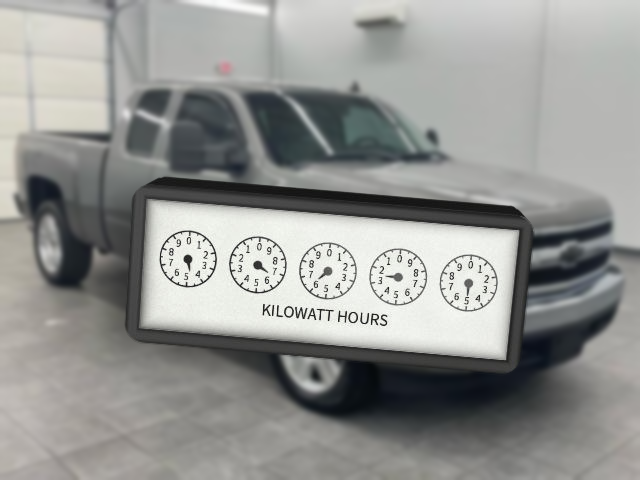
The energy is 46625 kWh
